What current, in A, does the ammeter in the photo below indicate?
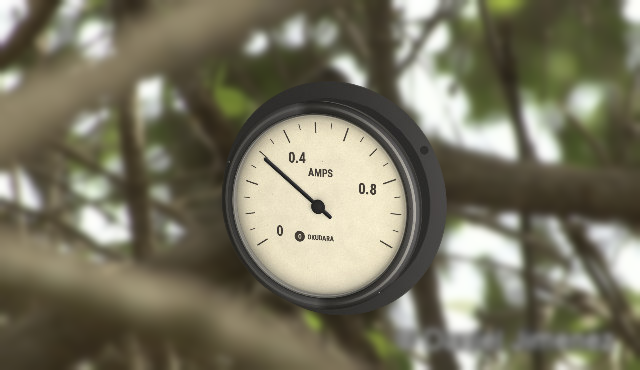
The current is 0.3 A
